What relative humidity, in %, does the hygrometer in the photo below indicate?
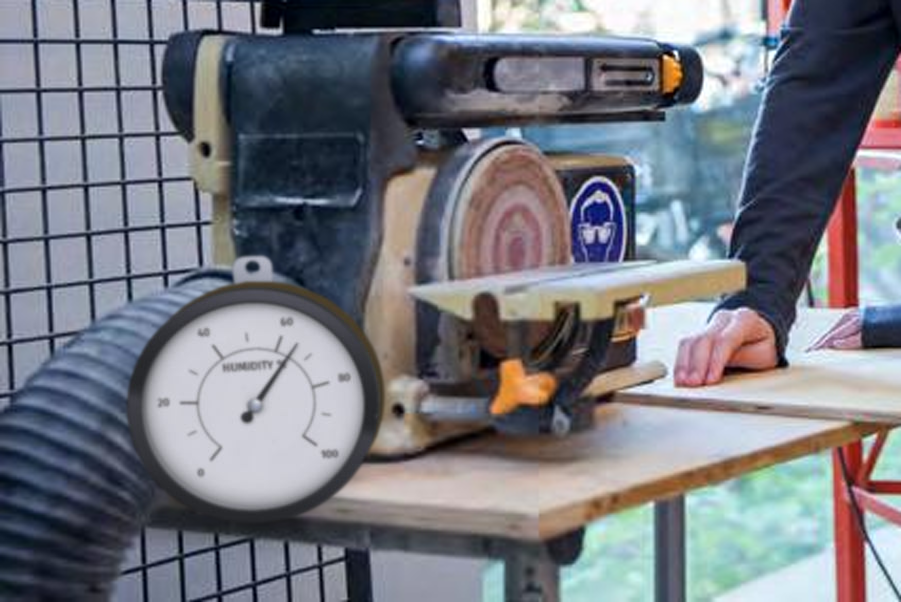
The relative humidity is 65 %
